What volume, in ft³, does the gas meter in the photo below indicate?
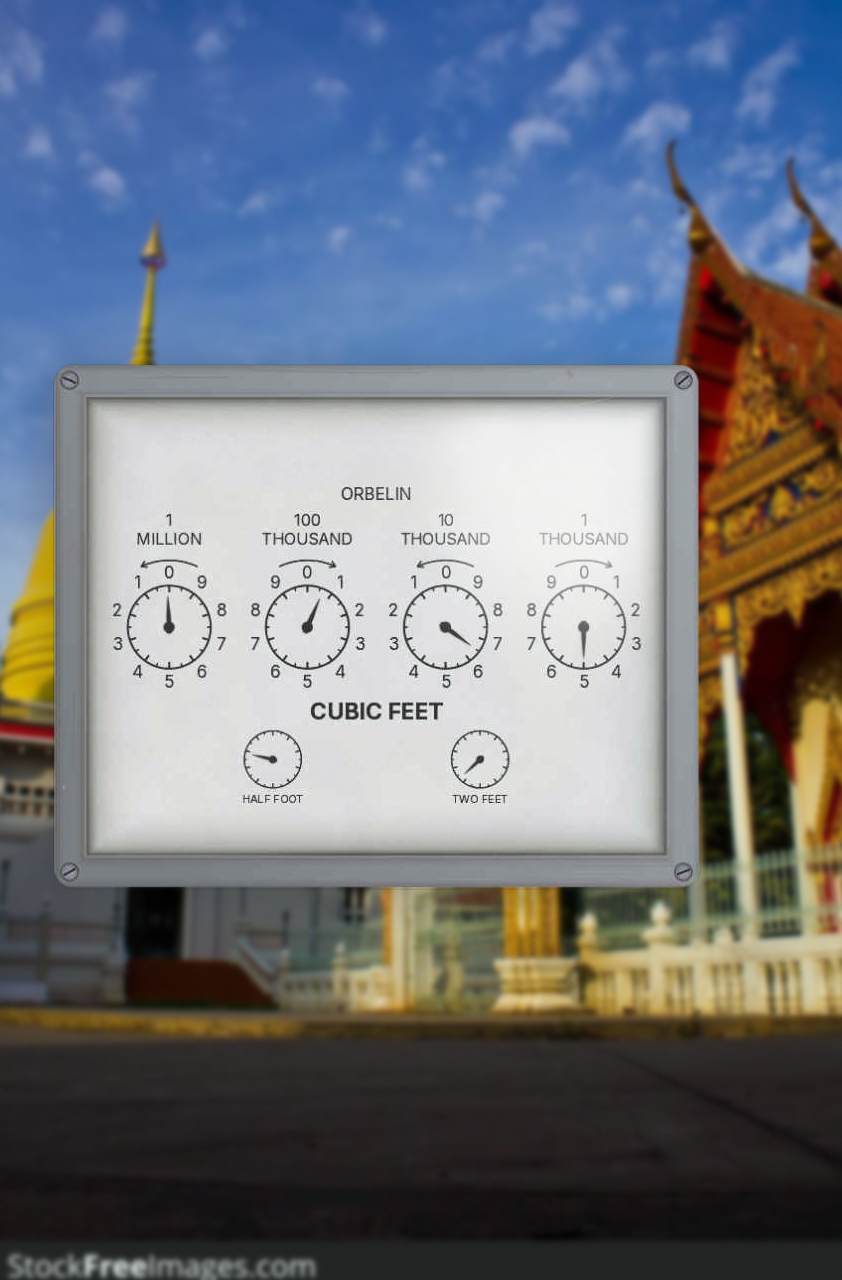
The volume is 6500 ft³
